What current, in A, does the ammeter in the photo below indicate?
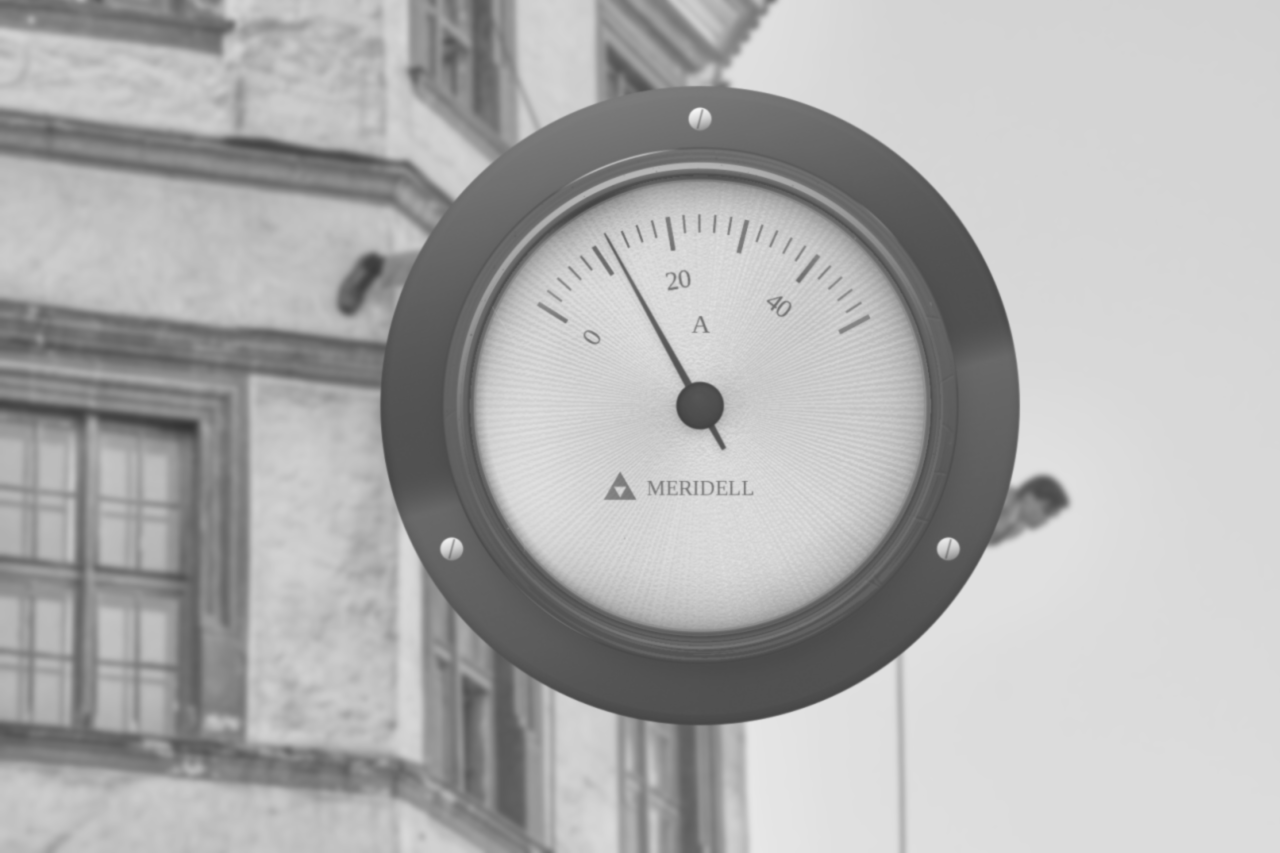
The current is 12 A
